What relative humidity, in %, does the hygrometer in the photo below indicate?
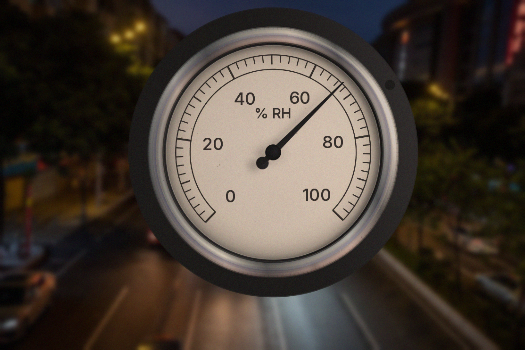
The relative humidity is 67 %
